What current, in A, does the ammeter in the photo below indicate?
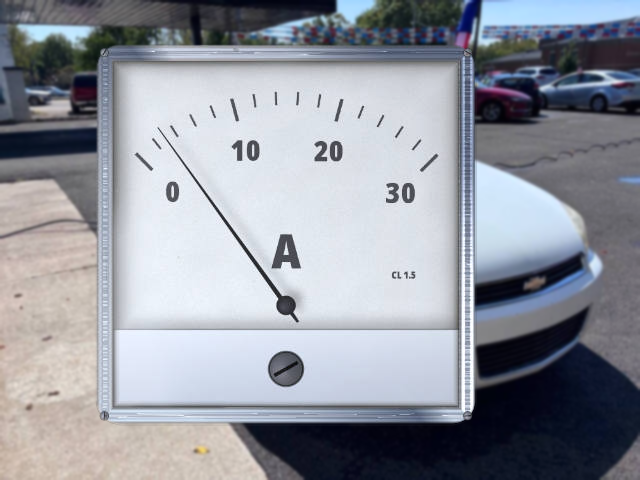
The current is 3 A
